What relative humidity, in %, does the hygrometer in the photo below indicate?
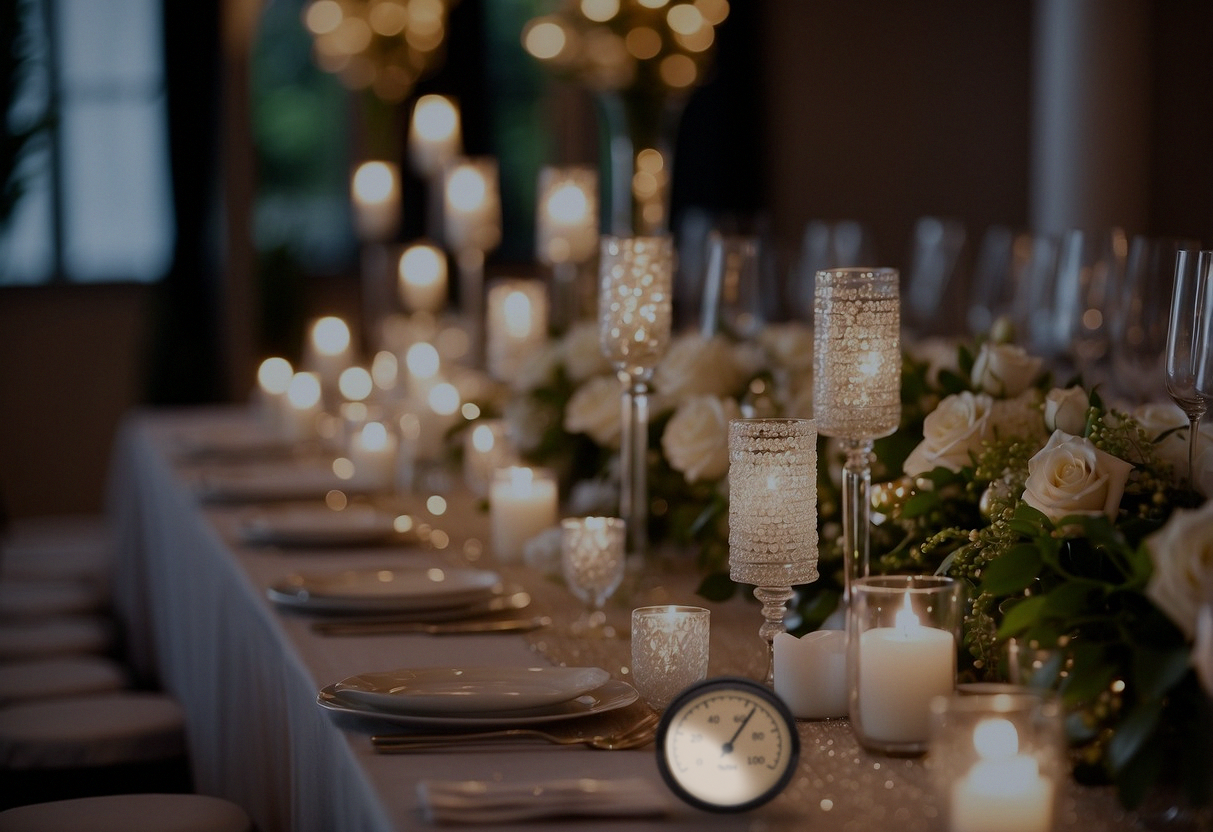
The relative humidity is 64 %
